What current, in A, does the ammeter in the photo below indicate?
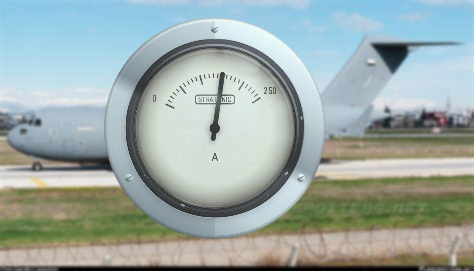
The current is 150 A
